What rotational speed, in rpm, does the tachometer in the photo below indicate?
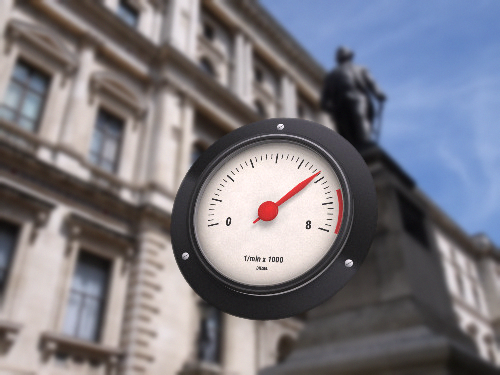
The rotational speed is 5800 rpm
